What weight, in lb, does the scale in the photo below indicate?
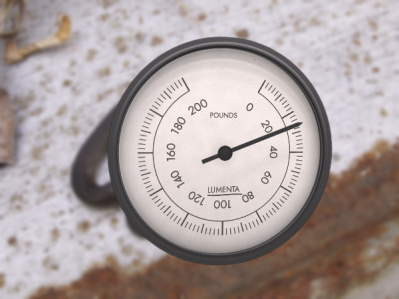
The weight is 26 lb
